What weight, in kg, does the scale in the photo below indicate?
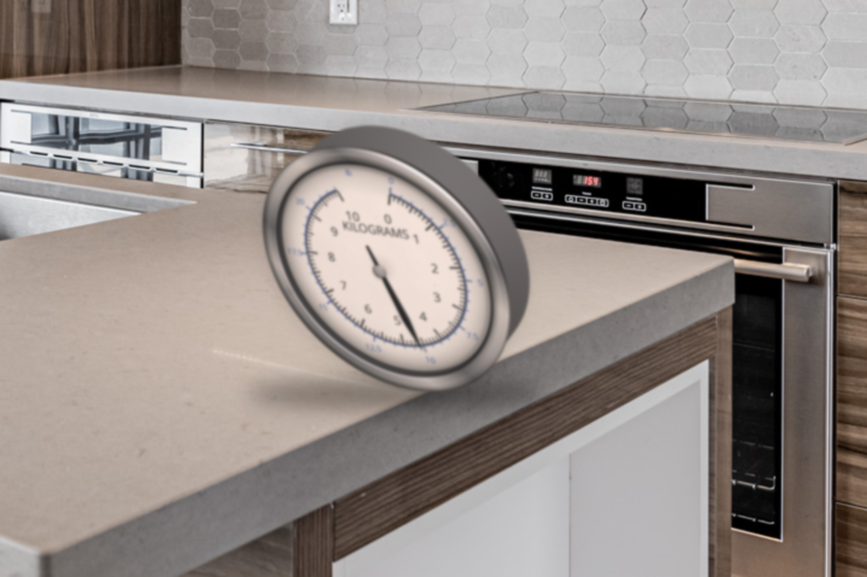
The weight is 4.5 kg
